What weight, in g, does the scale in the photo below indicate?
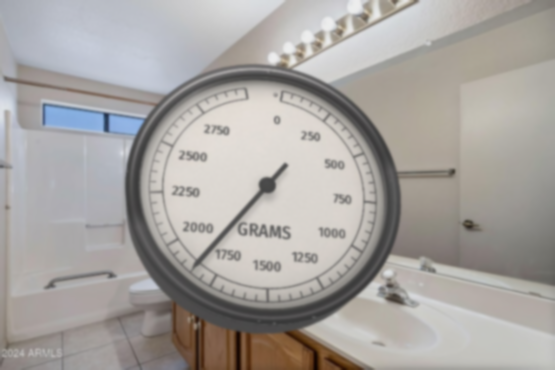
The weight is 1850 g
